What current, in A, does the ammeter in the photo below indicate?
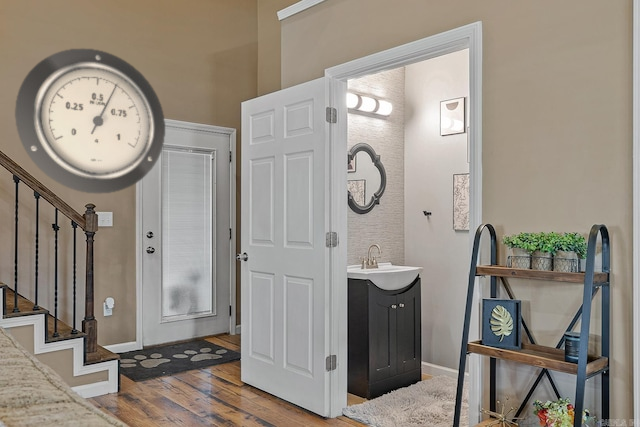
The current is 0.6 A
